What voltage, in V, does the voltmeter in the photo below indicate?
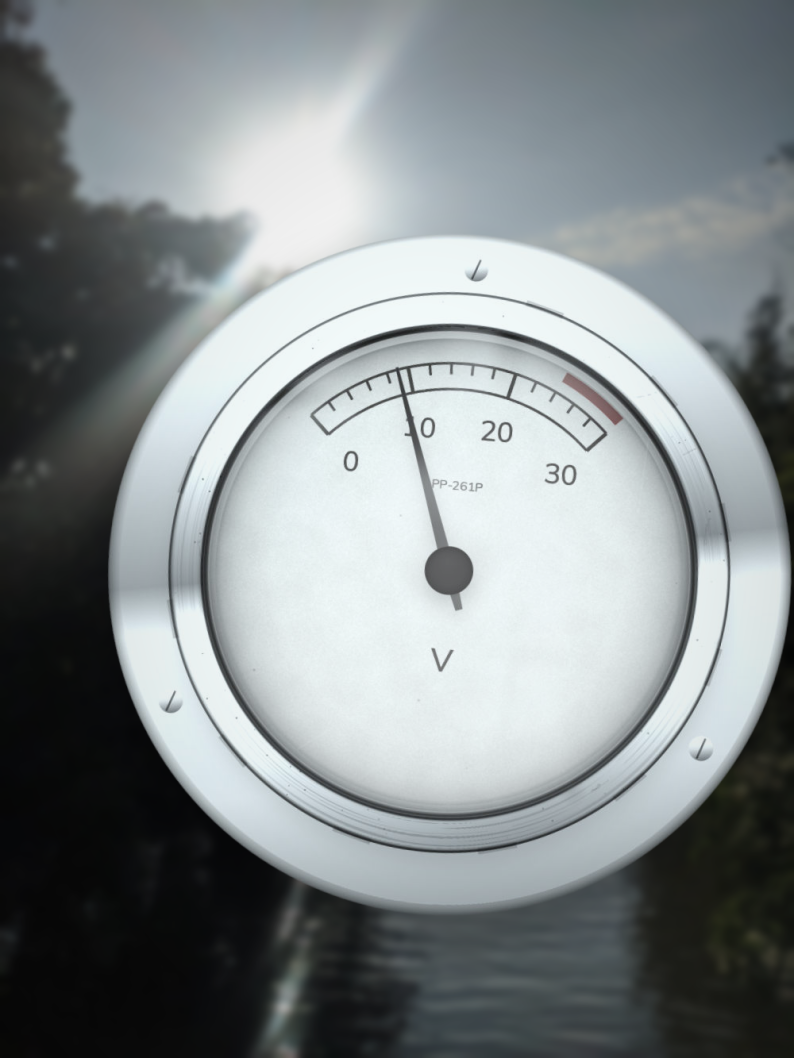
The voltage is 9 V
